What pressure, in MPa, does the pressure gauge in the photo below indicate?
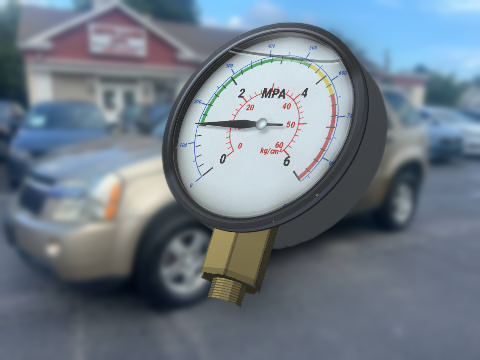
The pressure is 1 MPa
